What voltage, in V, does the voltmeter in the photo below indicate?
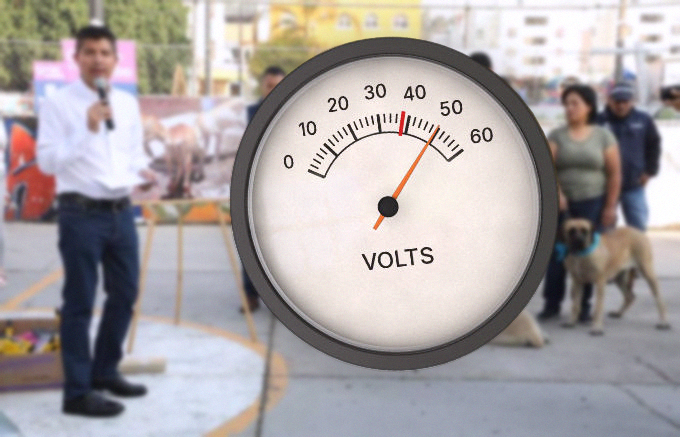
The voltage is 50 V
